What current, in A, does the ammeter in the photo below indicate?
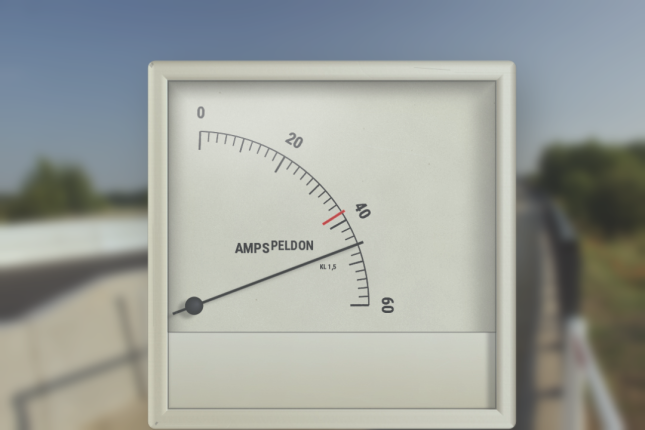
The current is 46 A
